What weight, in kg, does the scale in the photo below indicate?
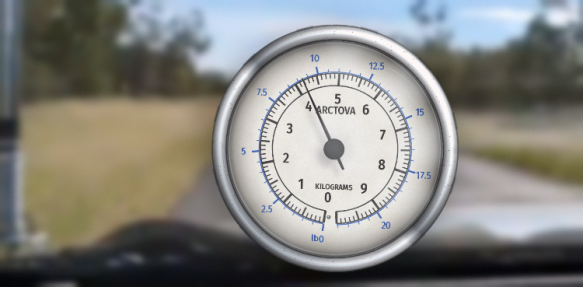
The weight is 4.2 kg
